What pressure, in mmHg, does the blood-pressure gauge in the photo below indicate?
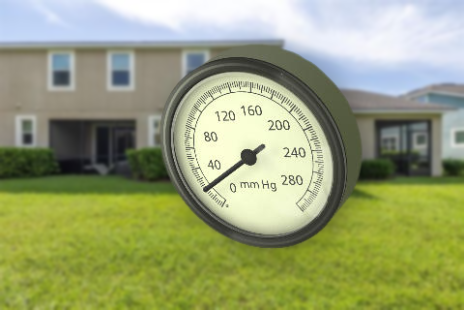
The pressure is 20 mmHg
